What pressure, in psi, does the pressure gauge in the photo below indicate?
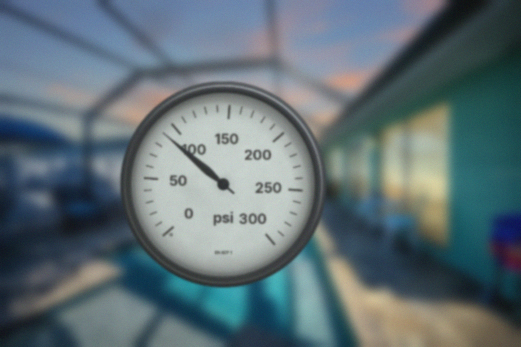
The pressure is 90 psi
